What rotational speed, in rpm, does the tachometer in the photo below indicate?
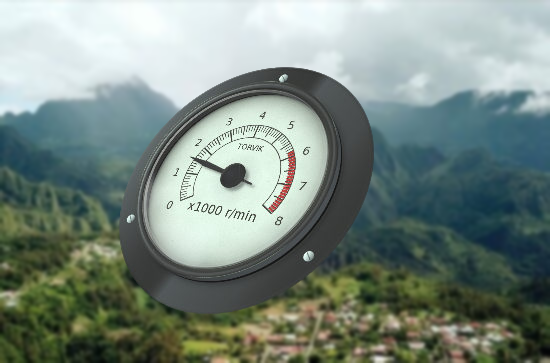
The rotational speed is 1500 rpm
